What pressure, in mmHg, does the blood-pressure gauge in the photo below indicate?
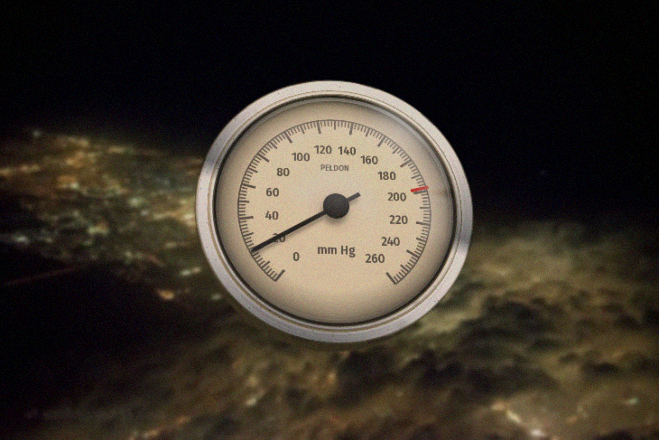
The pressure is 20 mmHg
